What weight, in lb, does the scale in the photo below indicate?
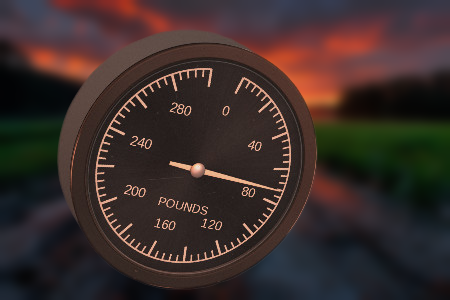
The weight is 72 lb
